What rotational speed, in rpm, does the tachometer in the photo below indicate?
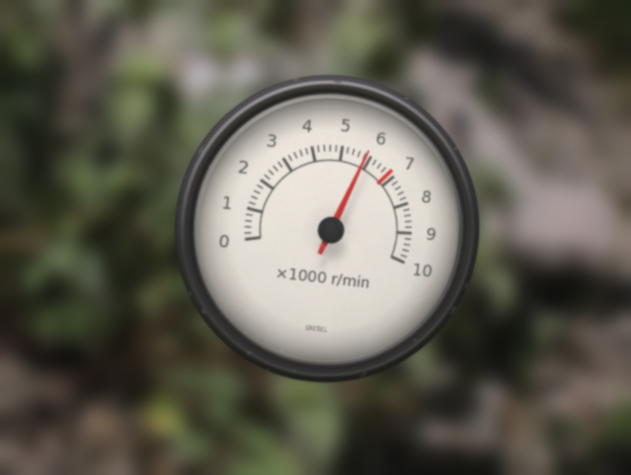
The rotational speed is 5800 rpm
